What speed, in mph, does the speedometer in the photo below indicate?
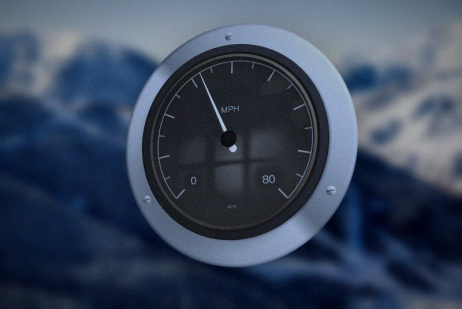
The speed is 32.5 mph
